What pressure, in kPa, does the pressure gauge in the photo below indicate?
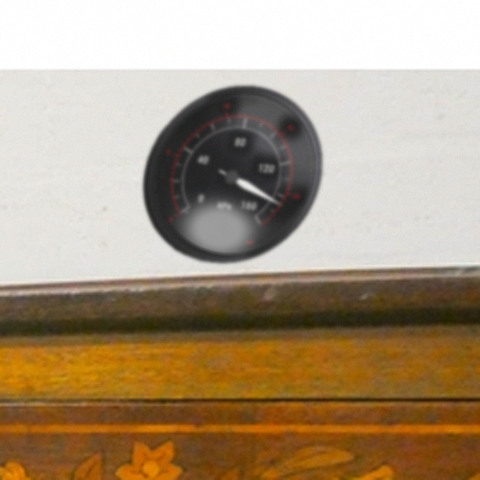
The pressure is 145 kPa
